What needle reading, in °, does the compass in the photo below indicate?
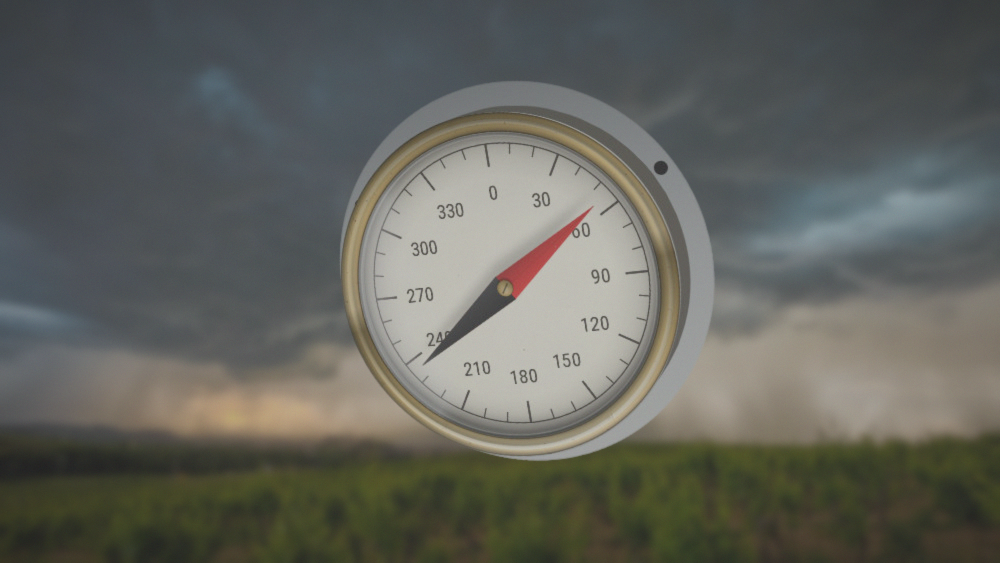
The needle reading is 55 °
